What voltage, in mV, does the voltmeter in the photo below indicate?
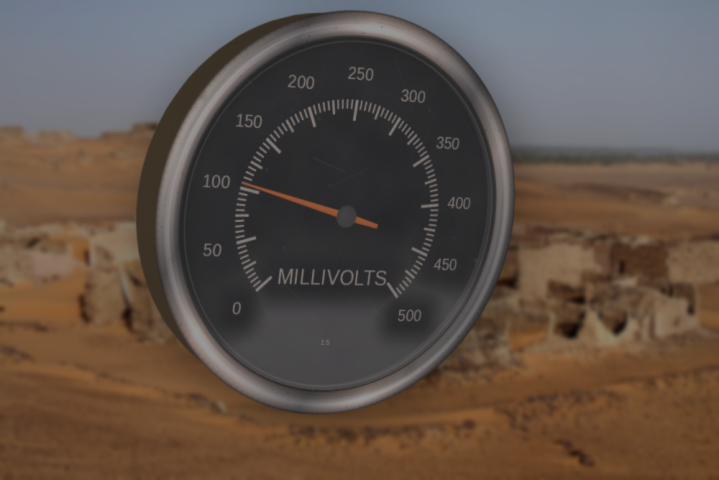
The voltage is 105 mV
